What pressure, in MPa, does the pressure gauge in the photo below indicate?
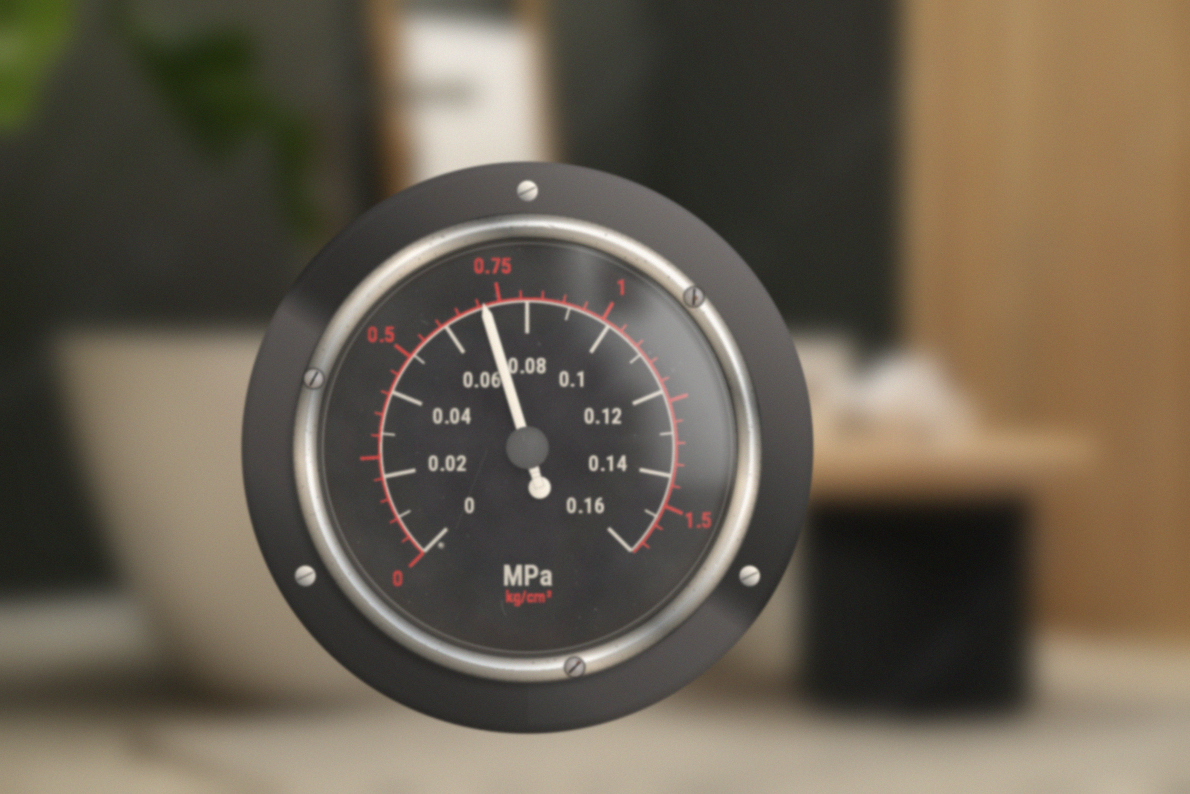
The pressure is 0.07 MPa
